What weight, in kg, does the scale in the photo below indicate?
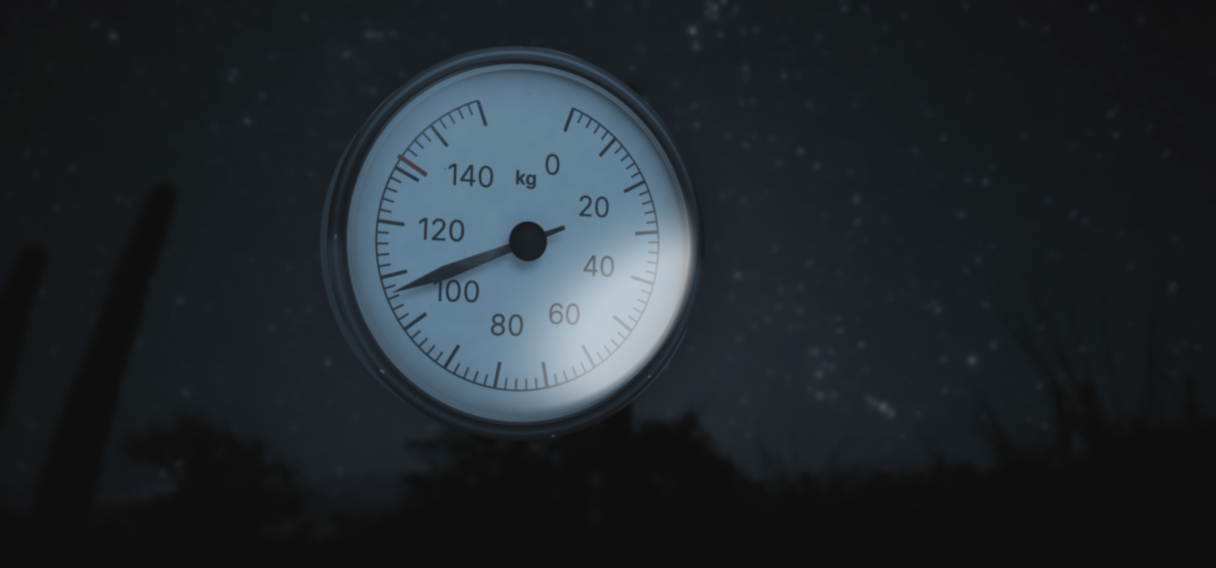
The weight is 107 kg
